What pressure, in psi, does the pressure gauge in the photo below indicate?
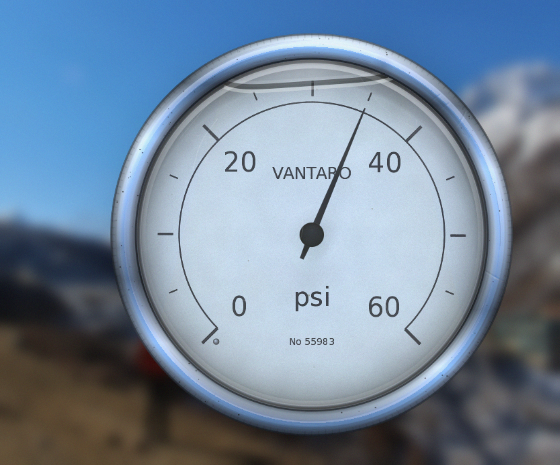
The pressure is 35 psi
